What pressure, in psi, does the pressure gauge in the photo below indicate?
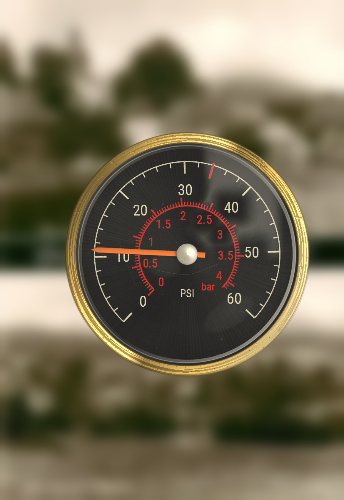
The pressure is 11 psi
